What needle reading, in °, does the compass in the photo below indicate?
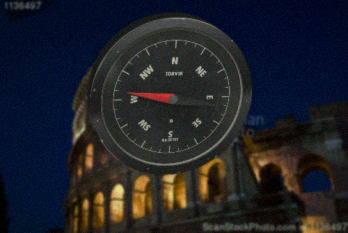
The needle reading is 280 °
